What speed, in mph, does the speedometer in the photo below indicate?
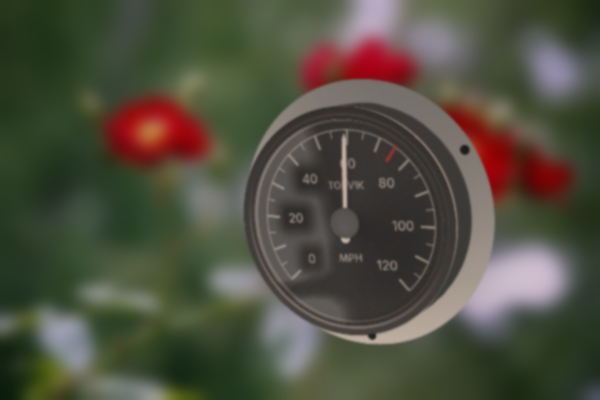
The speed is 60 mph
